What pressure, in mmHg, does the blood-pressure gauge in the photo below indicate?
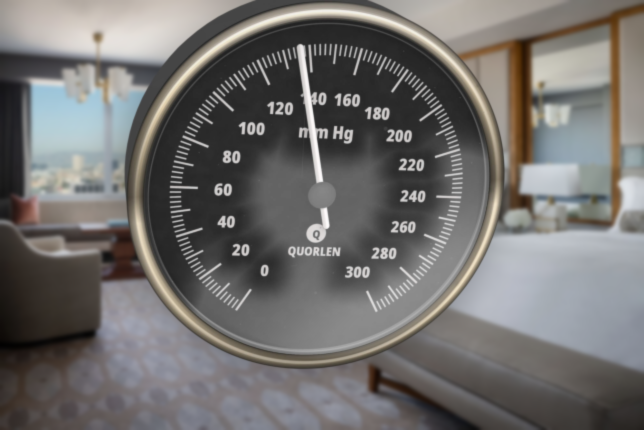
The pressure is 136 mmHg
